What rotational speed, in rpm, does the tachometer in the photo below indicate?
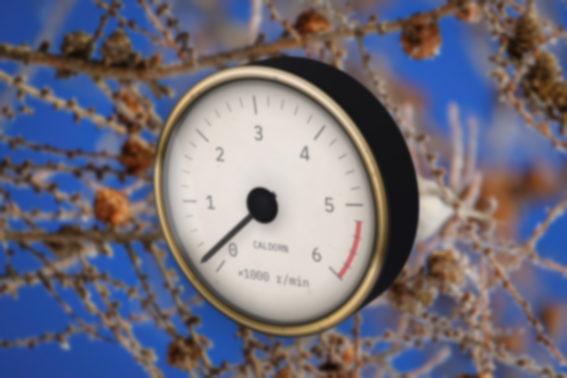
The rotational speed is 200 rpm
